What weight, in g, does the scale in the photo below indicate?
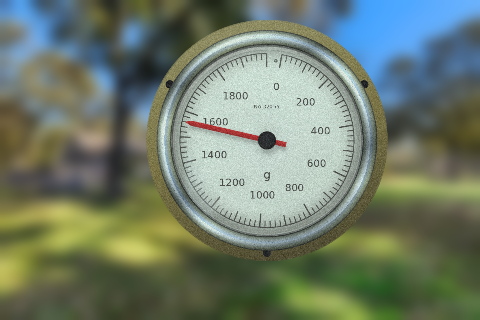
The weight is 1560 g
